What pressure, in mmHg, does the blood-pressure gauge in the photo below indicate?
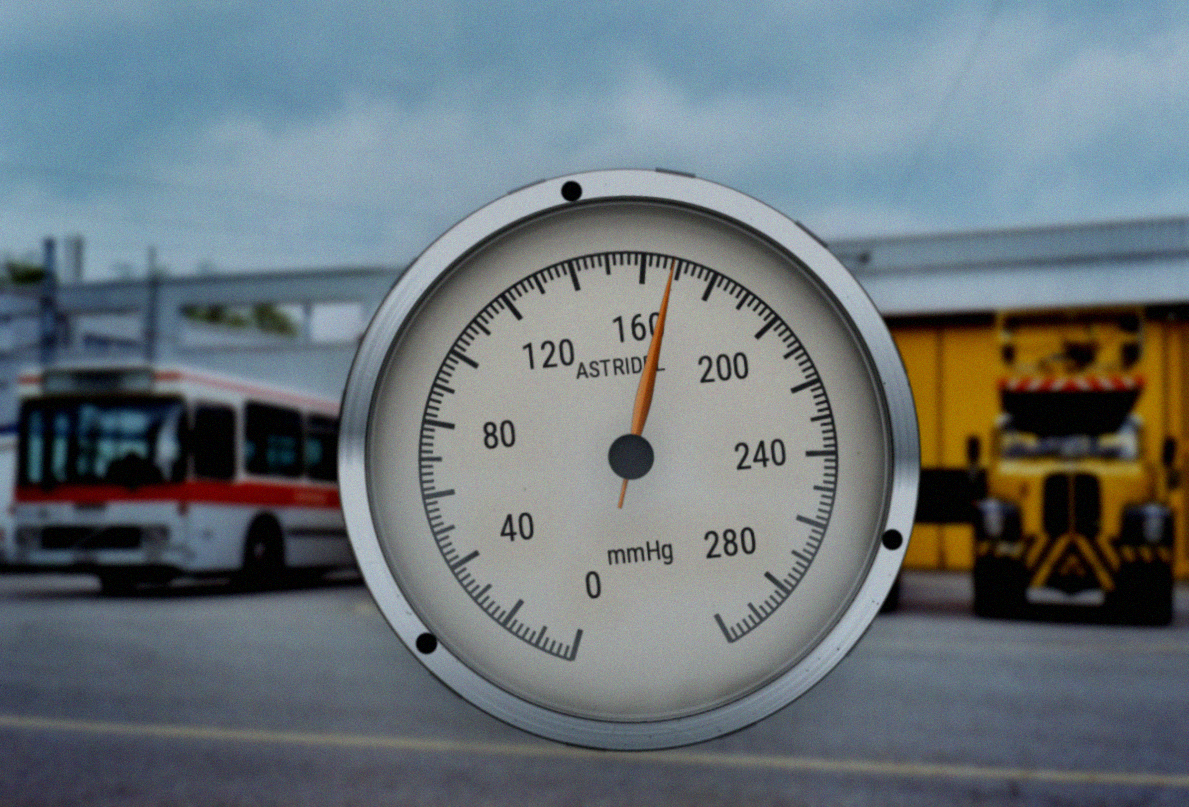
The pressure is 168 mmHg
